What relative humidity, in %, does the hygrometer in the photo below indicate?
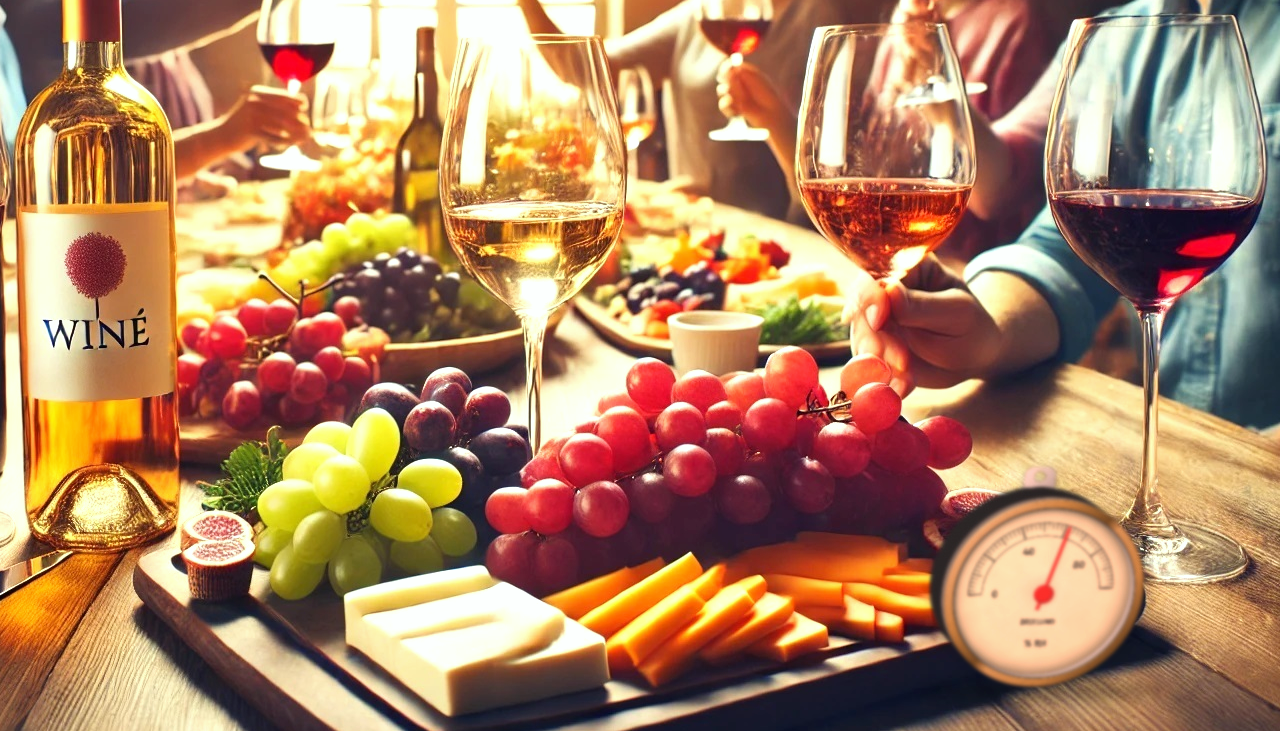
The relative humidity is 60 %
